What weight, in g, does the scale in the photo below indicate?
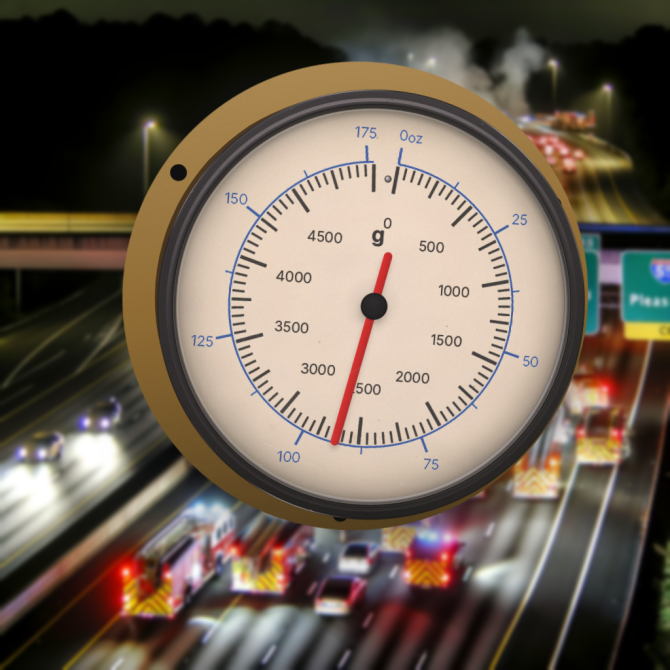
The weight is 2650 g
